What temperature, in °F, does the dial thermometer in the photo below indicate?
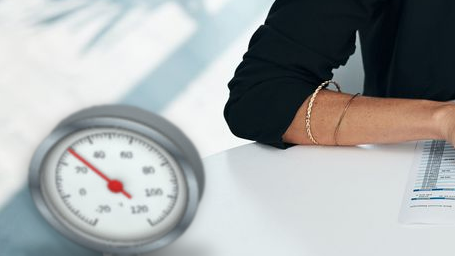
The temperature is 30 °F
